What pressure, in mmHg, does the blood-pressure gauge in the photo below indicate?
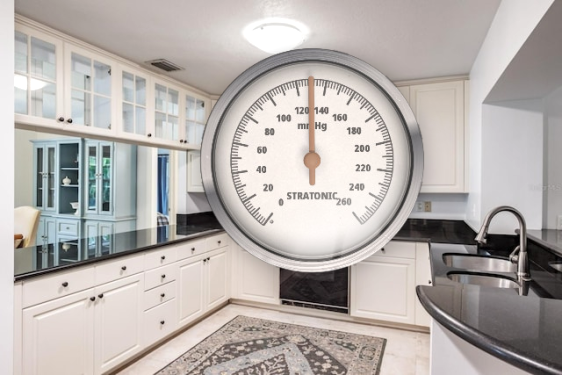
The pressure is 130 mmHg
